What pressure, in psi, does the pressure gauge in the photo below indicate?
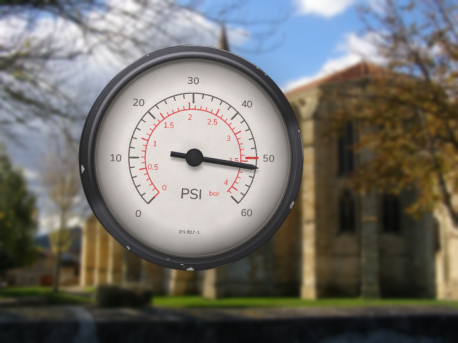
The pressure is 52 psi
